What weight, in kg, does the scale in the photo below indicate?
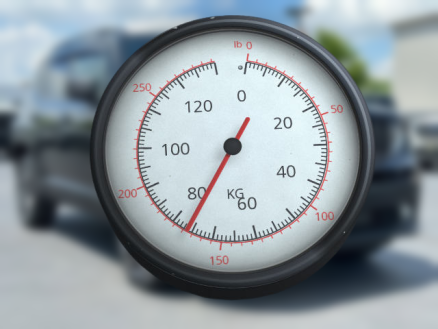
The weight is 76 kg
